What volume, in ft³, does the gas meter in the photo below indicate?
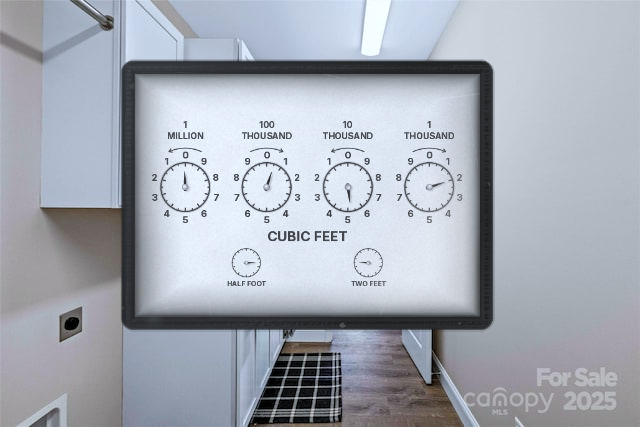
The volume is 5200 ft³
